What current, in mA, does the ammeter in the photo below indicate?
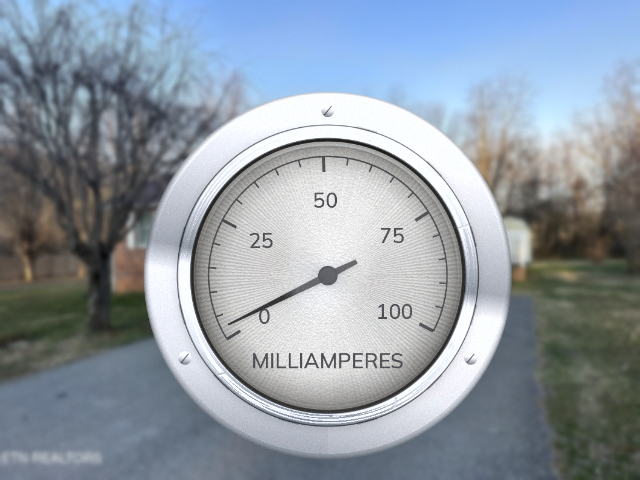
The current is 2.5 mA
